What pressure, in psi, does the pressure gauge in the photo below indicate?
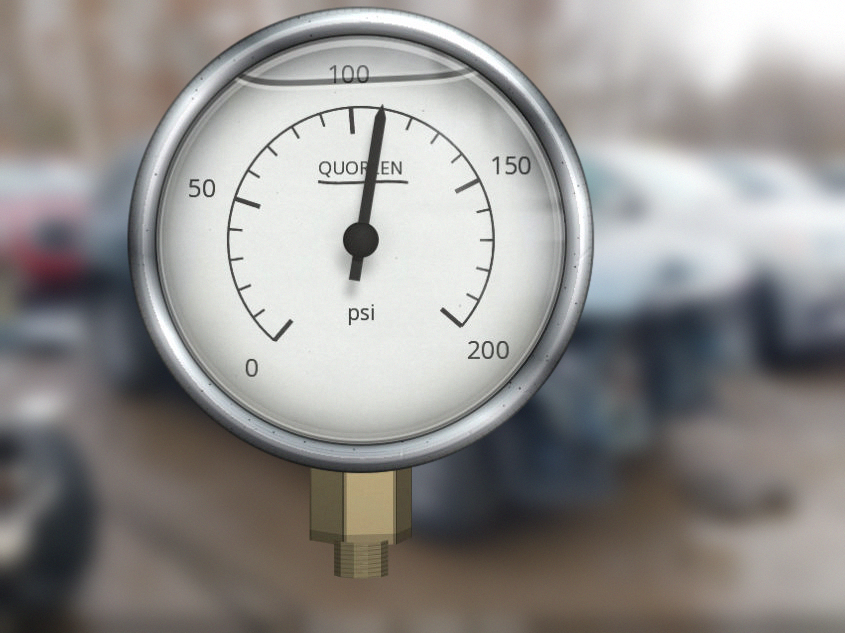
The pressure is 110 psi
